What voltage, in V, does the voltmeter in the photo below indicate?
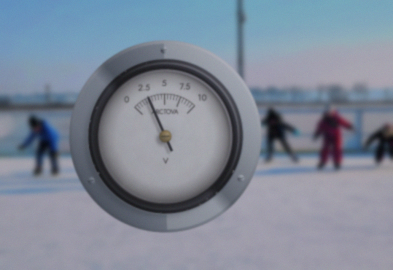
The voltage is 2.5 V
